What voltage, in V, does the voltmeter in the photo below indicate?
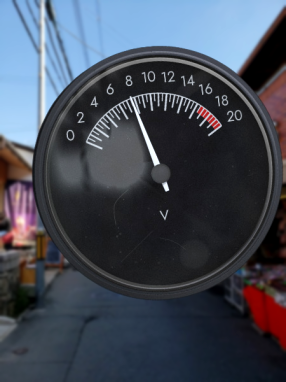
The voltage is 7.5 V
